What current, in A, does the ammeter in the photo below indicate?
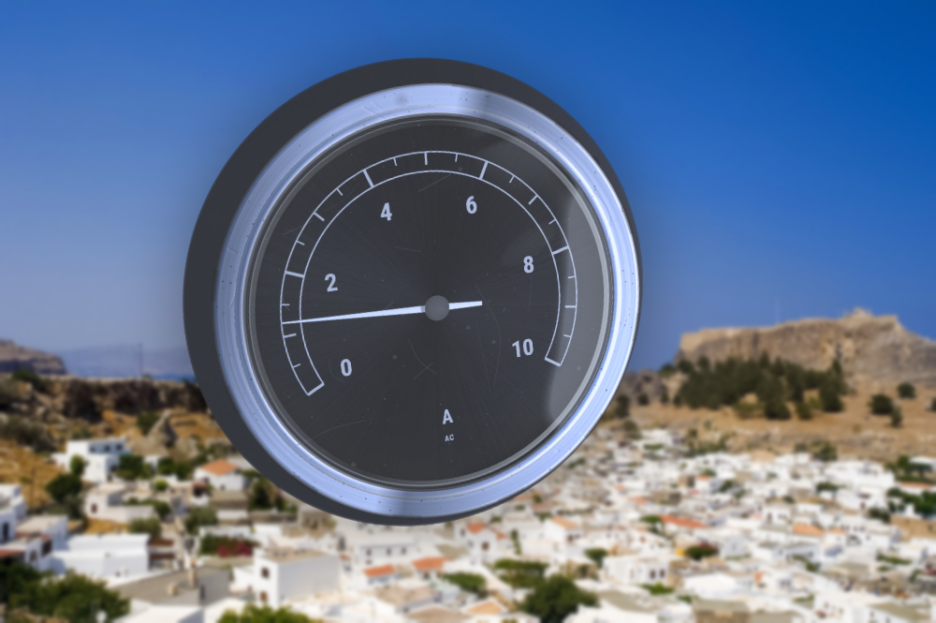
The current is 1.25 A
